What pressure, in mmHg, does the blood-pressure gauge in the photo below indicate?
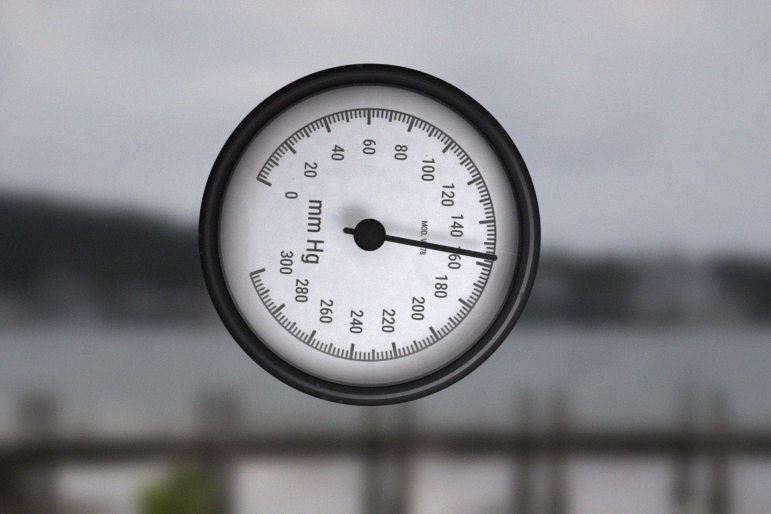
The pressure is 156 mmHg
